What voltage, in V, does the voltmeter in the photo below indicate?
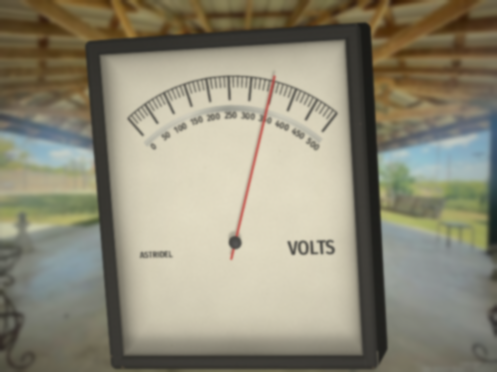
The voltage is 350 V
